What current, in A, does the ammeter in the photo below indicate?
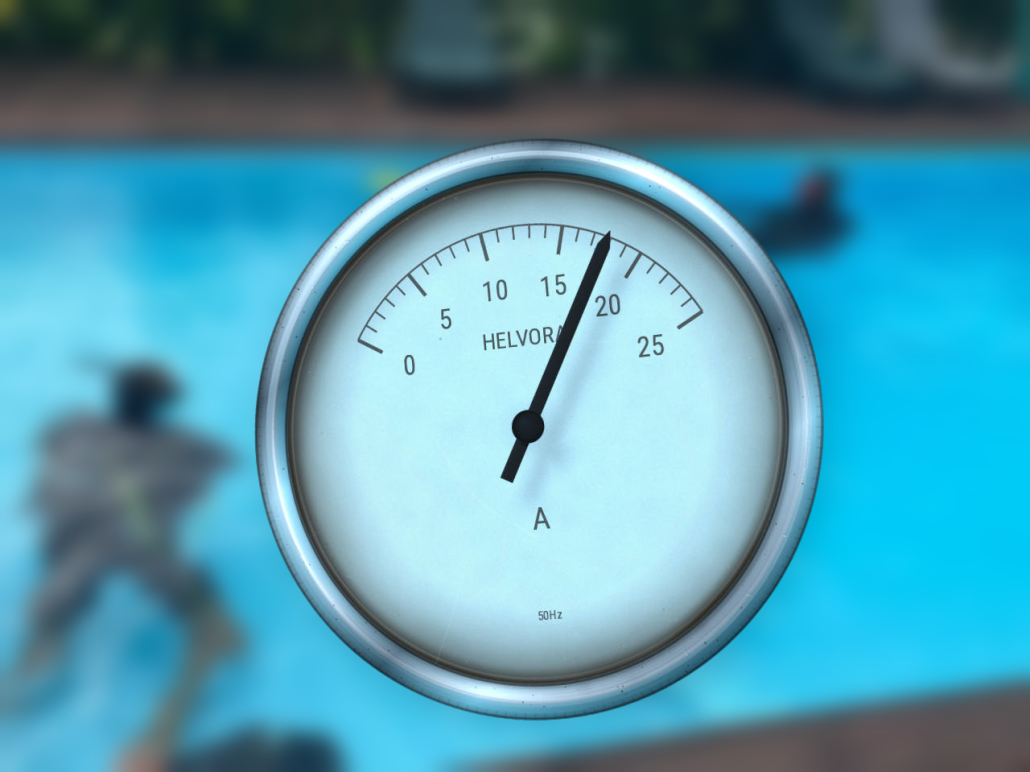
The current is 18 A
